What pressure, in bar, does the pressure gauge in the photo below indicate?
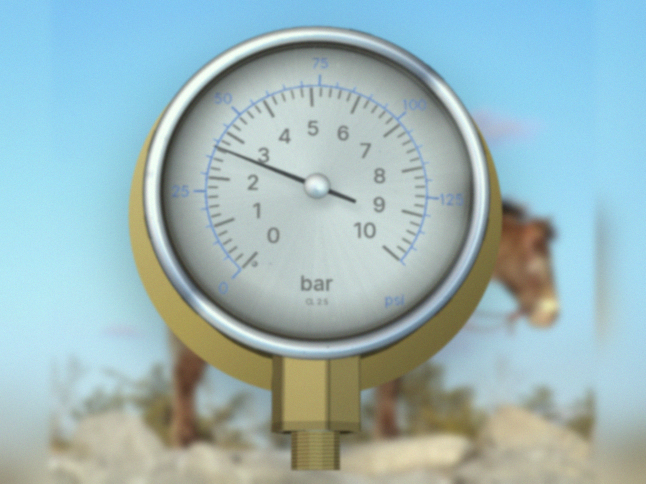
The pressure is 2.6 bar
